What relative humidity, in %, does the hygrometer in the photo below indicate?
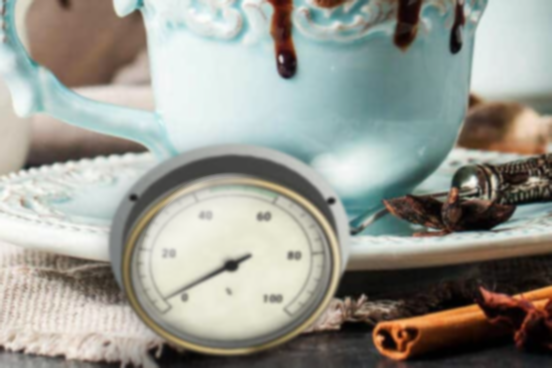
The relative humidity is 4 %
